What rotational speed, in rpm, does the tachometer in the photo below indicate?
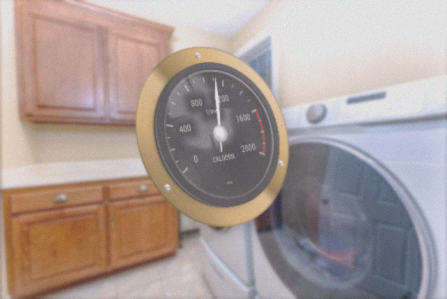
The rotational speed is 1100 rpm
